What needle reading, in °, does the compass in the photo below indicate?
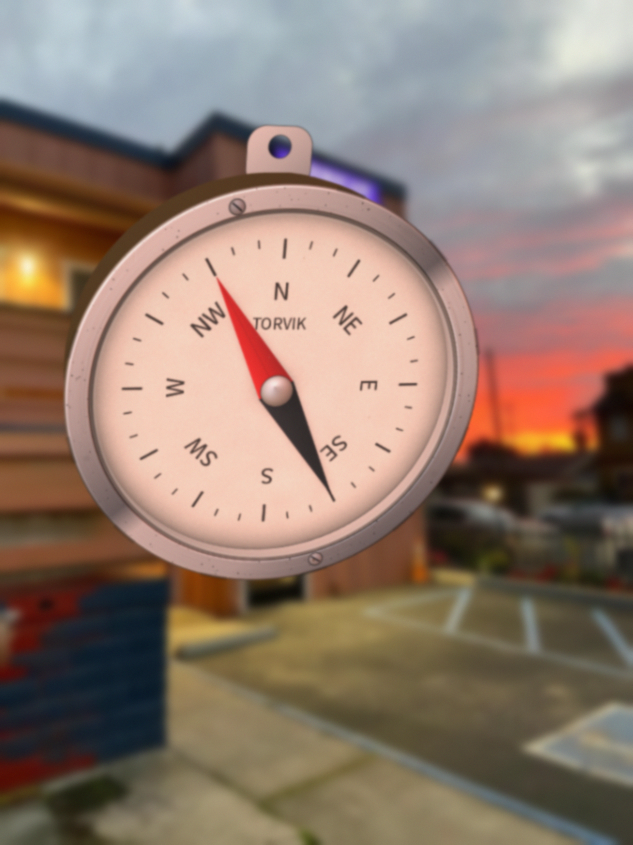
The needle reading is 330 °
